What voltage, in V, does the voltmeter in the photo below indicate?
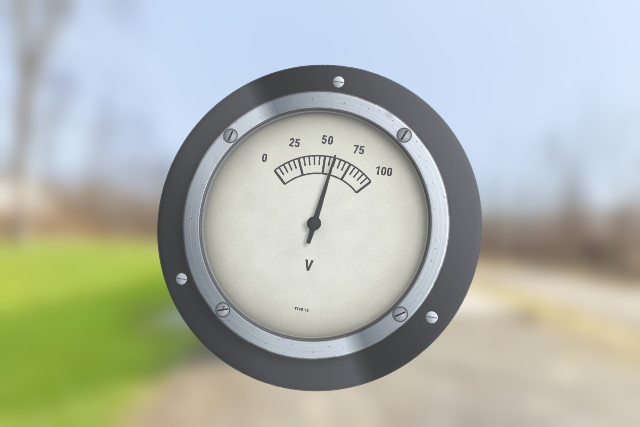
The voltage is 60 V
